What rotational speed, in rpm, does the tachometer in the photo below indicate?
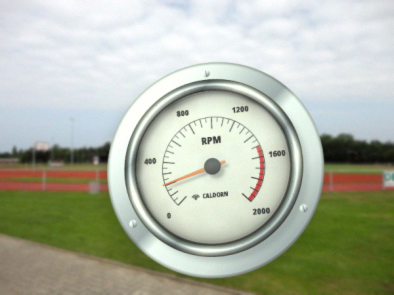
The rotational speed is 200 rpm
